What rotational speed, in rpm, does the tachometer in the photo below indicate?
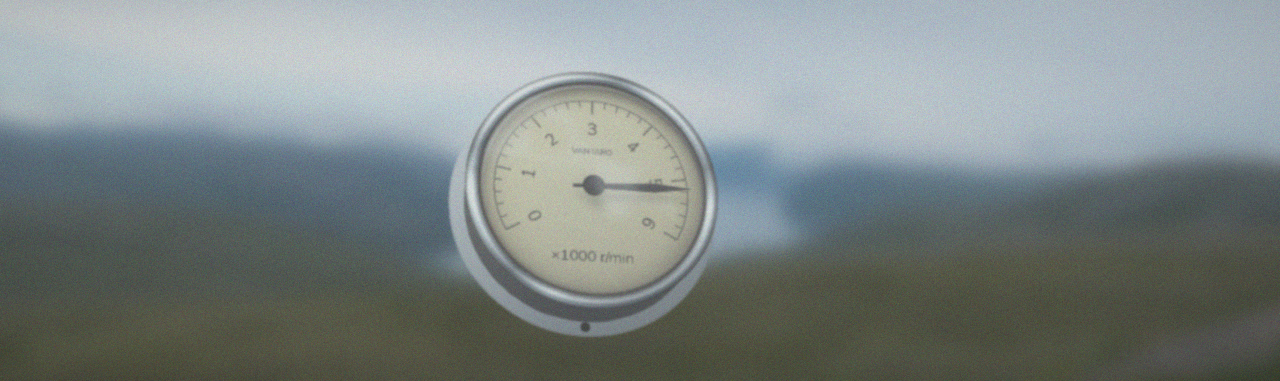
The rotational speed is 5200 rpm
